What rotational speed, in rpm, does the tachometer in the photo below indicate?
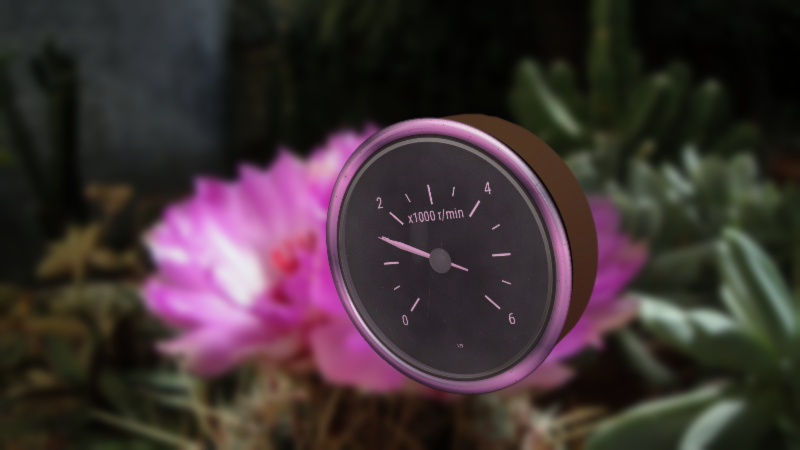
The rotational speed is 1500 rpm
